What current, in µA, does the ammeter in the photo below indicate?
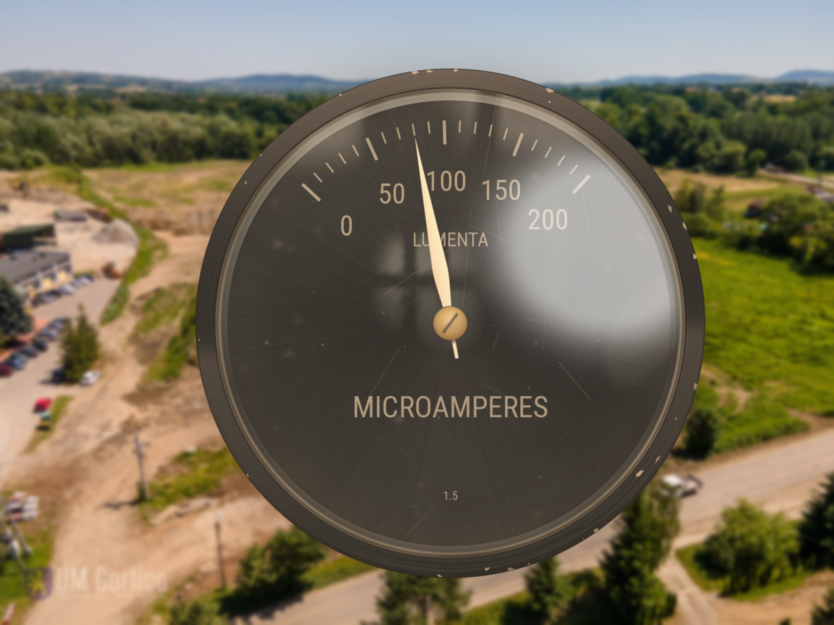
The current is 80 µA
